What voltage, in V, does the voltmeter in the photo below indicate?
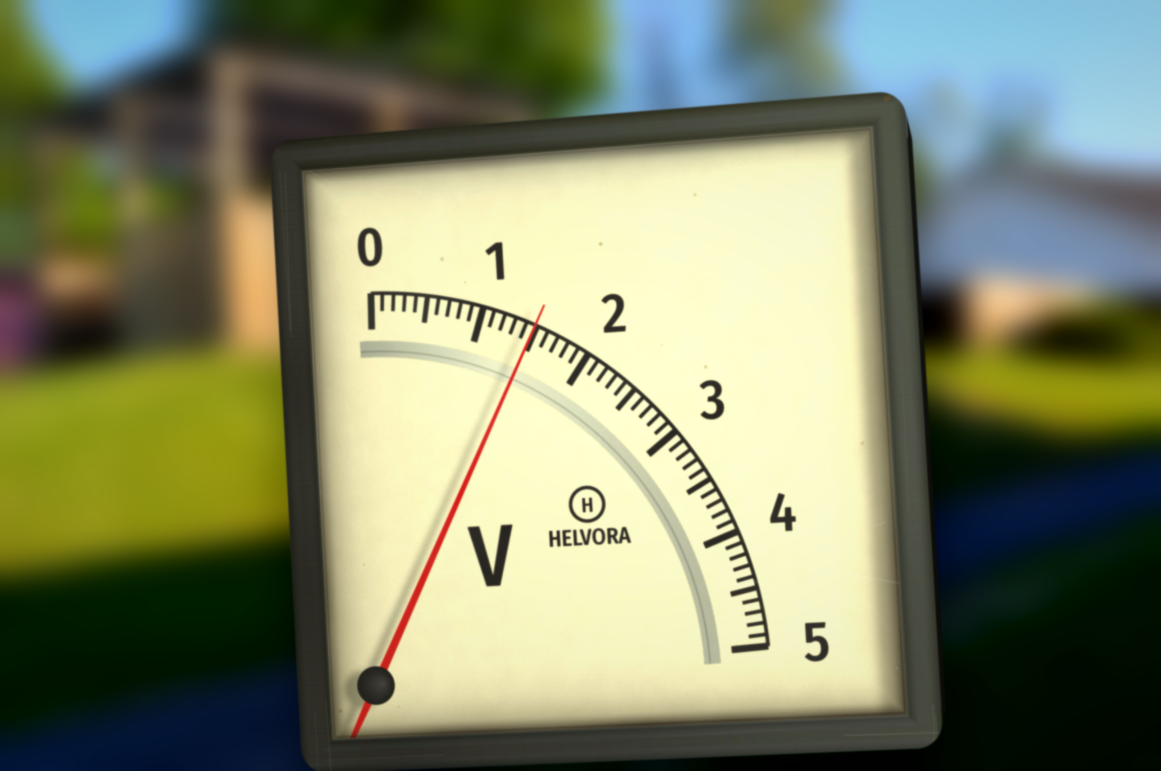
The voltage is 1.5 V
